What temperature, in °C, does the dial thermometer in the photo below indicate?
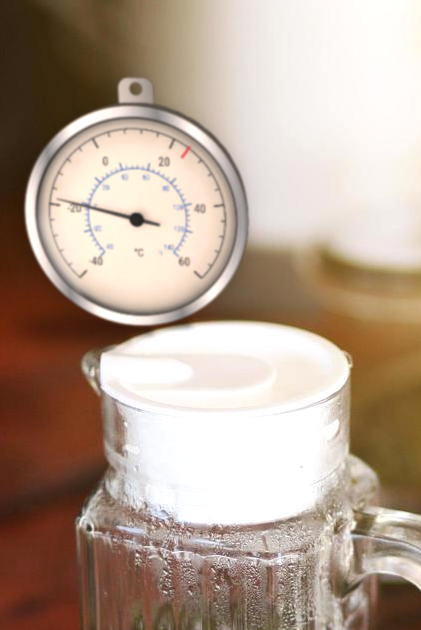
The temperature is -18 °C
